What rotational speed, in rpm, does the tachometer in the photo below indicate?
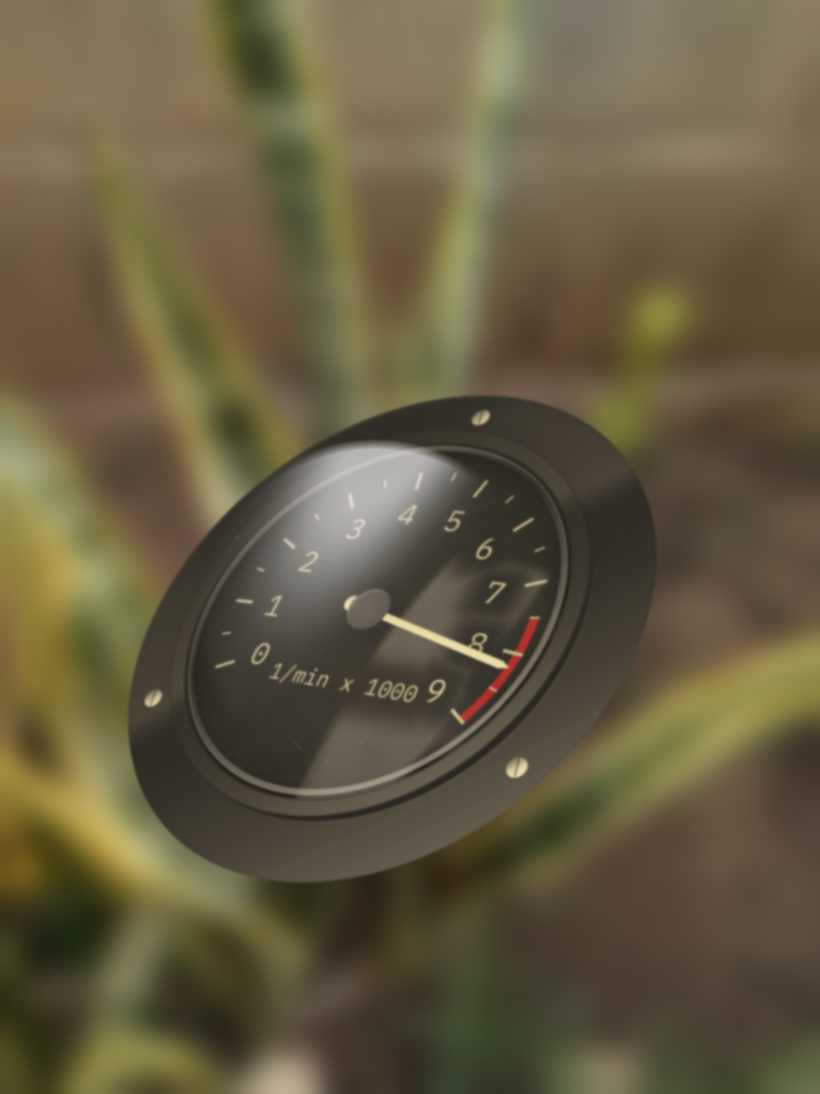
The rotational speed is 8250 rpm
